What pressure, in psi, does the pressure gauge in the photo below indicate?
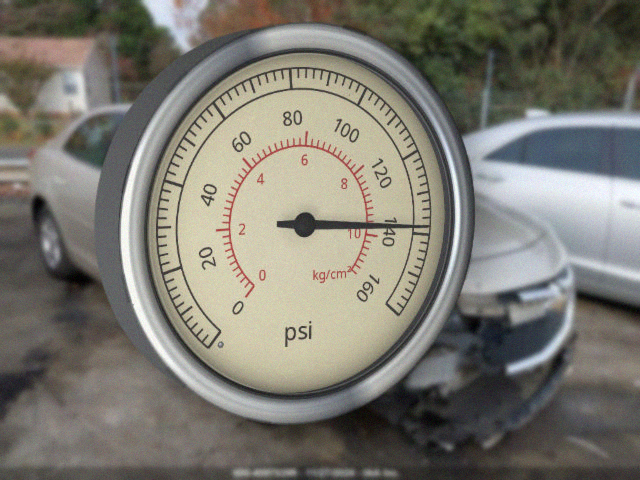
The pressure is 138 psi
